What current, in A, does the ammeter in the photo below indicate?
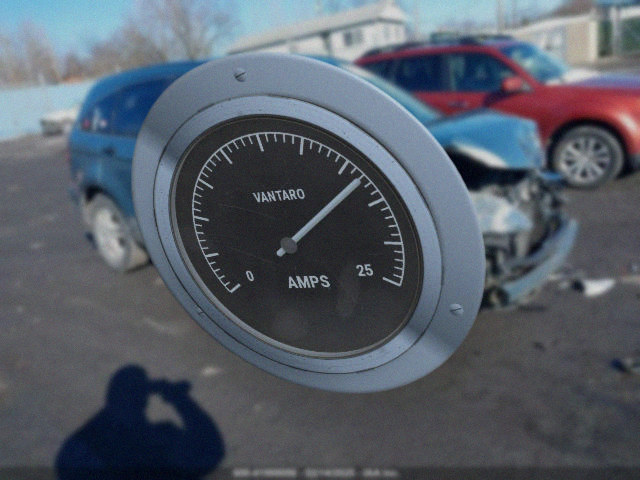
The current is 18.5 A
